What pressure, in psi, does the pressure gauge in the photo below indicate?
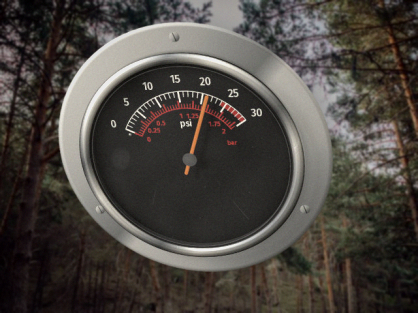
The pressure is 21 psi
